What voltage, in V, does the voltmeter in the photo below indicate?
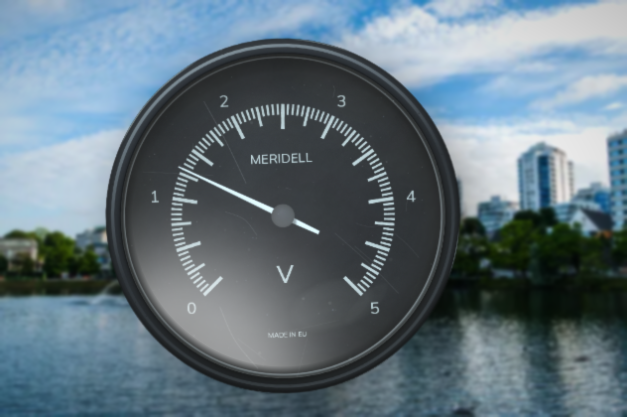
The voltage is 1.3 V
